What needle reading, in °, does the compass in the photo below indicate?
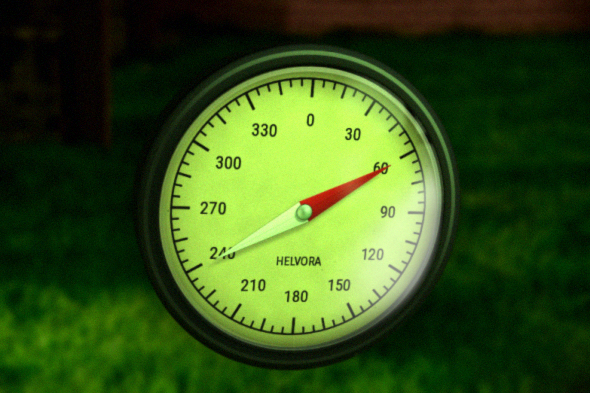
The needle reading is 60 °
